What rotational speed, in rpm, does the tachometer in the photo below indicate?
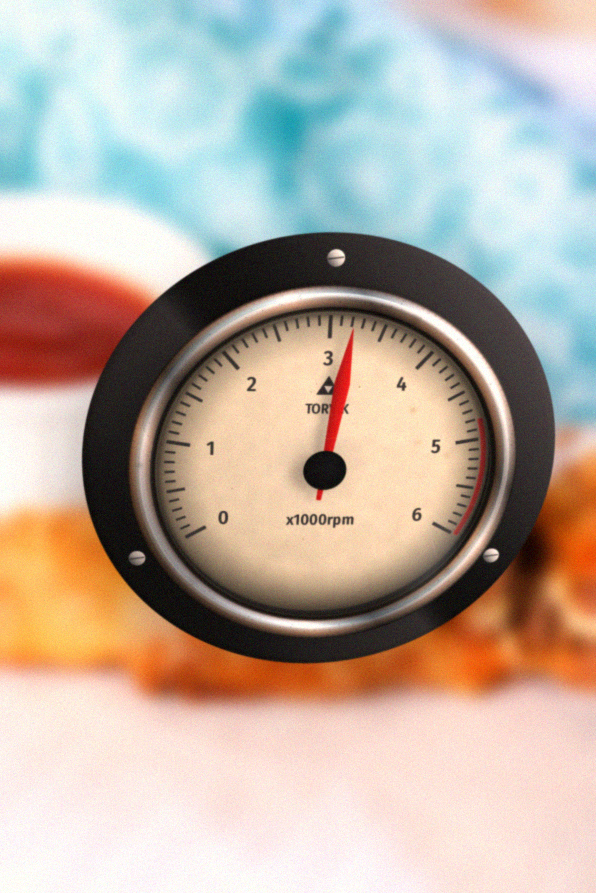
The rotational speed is 3200 rpm
